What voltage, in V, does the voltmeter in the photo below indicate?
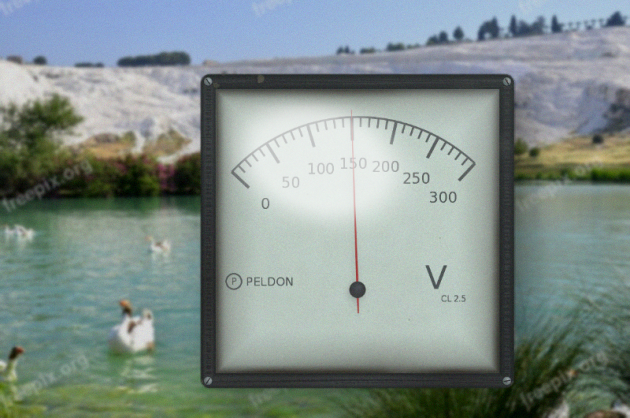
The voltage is 150 V
